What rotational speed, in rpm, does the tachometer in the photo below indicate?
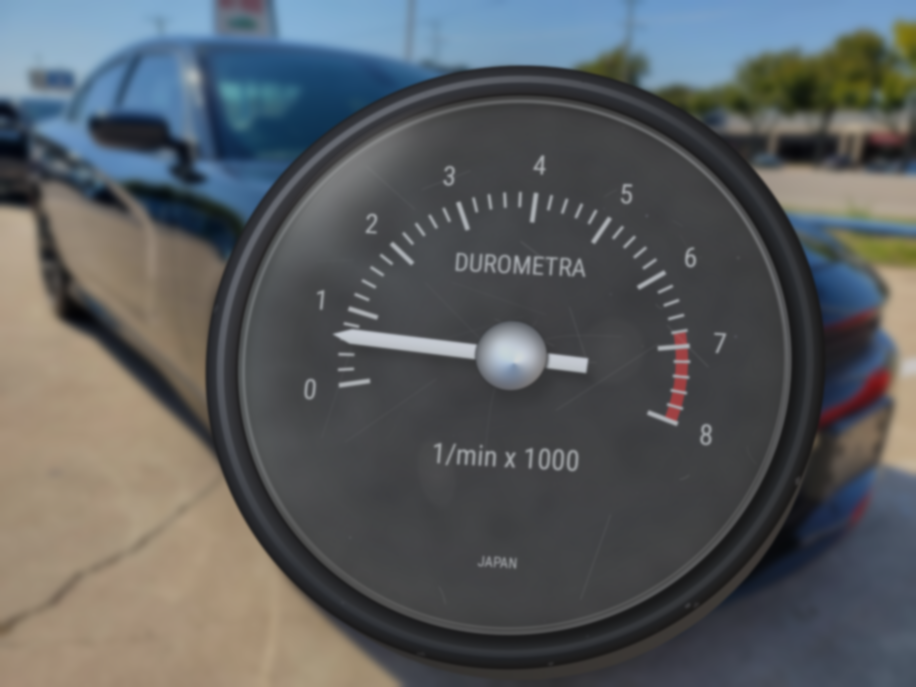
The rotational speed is 600 rpm
